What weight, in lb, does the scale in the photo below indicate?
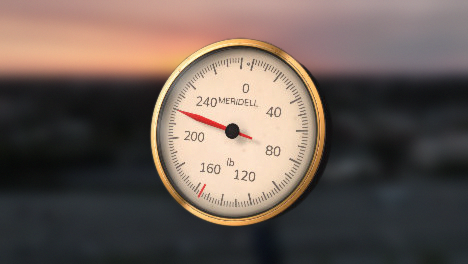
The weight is 220 lb
